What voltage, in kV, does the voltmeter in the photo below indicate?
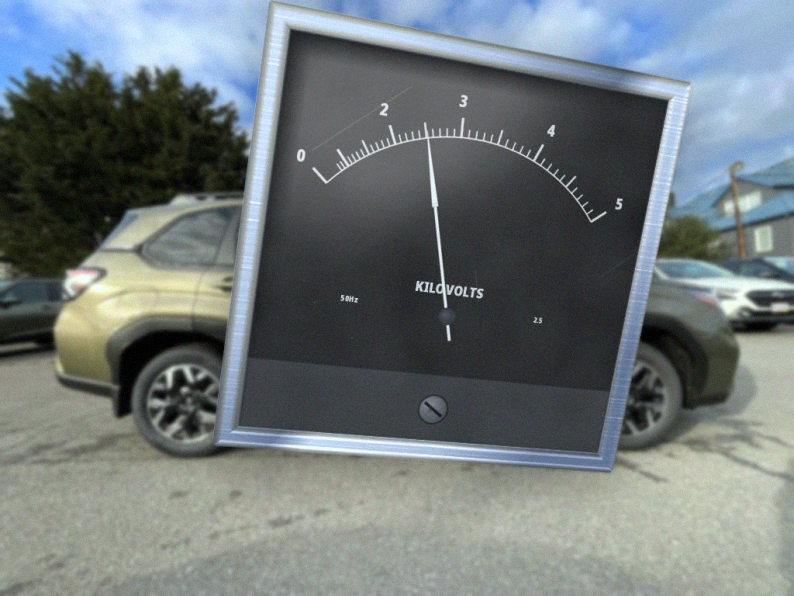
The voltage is 2.5 kV
